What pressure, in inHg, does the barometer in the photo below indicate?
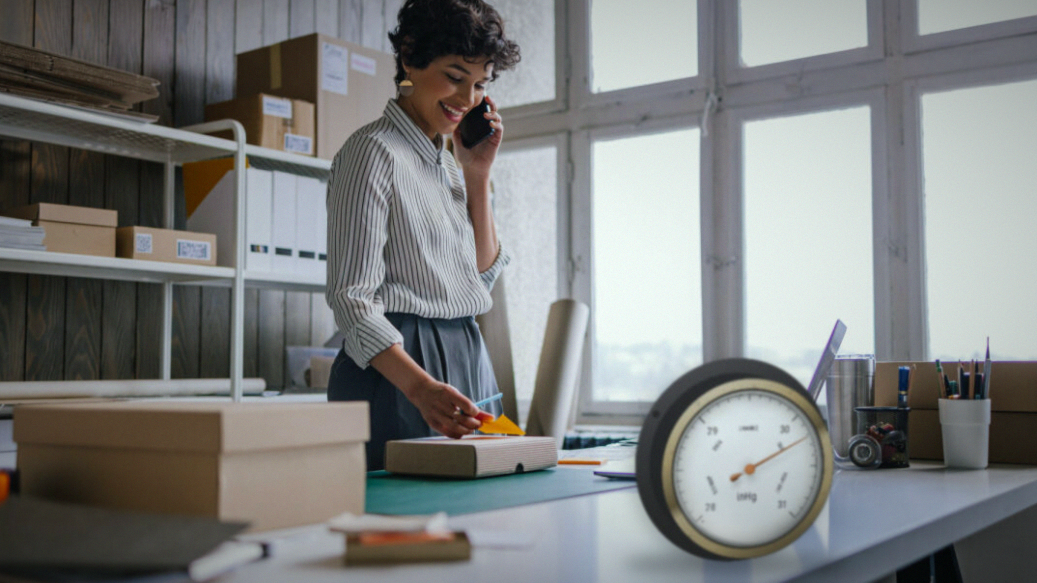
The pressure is 30.2 inHg
